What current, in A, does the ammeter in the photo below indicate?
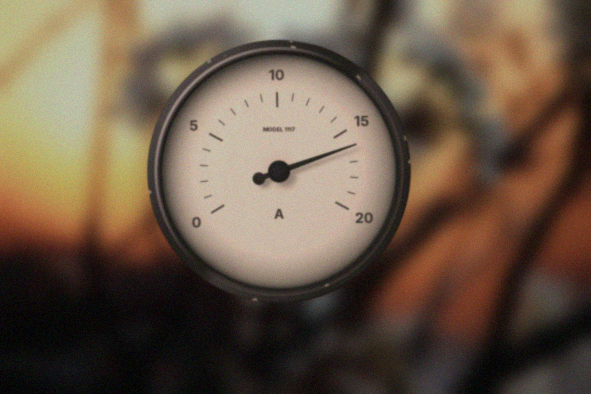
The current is 16 A
